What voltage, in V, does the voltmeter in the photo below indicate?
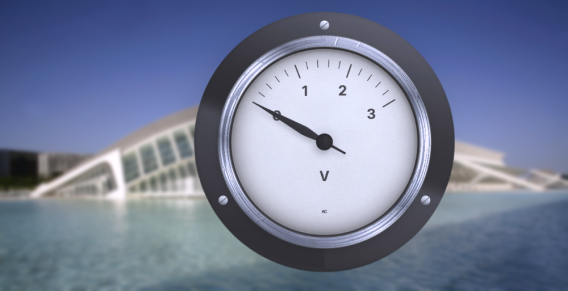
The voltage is 0 V
